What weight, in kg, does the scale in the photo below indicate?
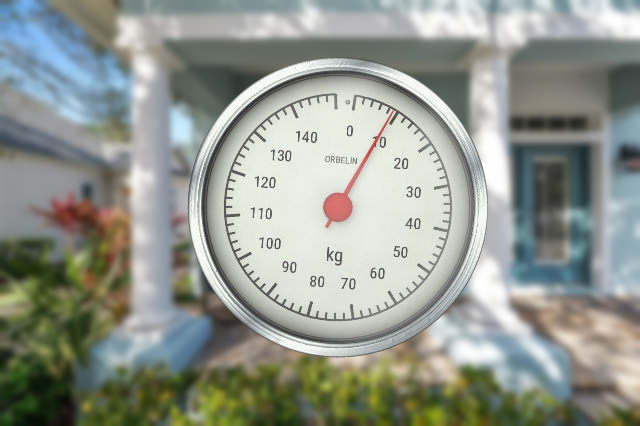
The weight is 9 kg
